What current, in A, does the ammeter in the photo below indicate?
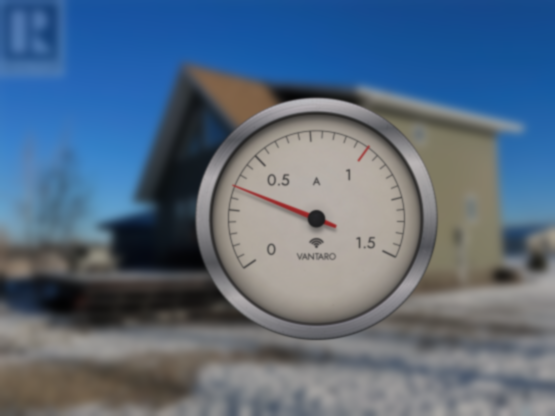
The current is 0.35 A
